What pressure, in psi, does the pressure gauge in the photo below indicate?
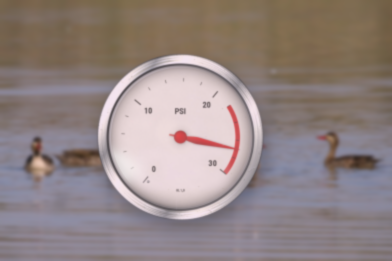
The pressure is 27 psi
